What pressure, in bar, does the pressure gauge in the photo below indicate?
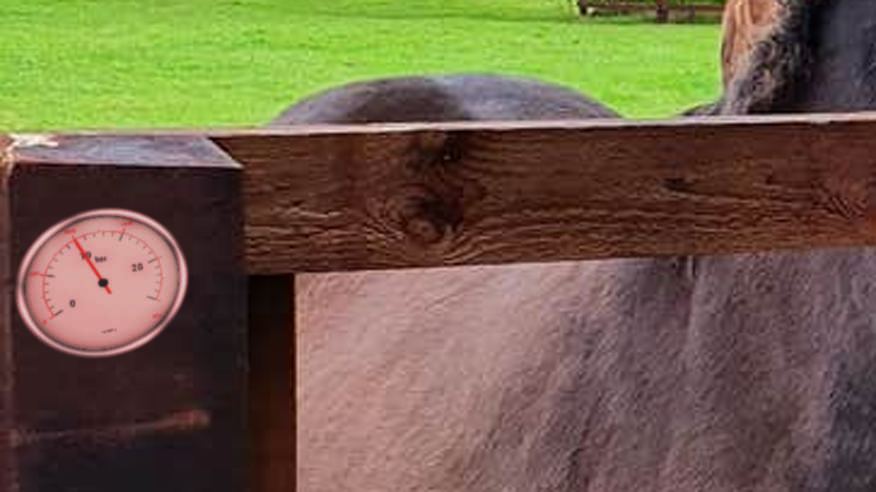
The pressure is 10 bar
